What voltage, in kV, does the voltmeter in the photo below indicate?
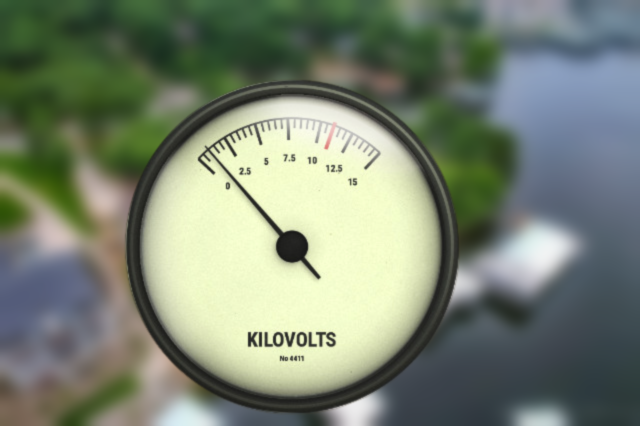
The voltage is 1 kV
